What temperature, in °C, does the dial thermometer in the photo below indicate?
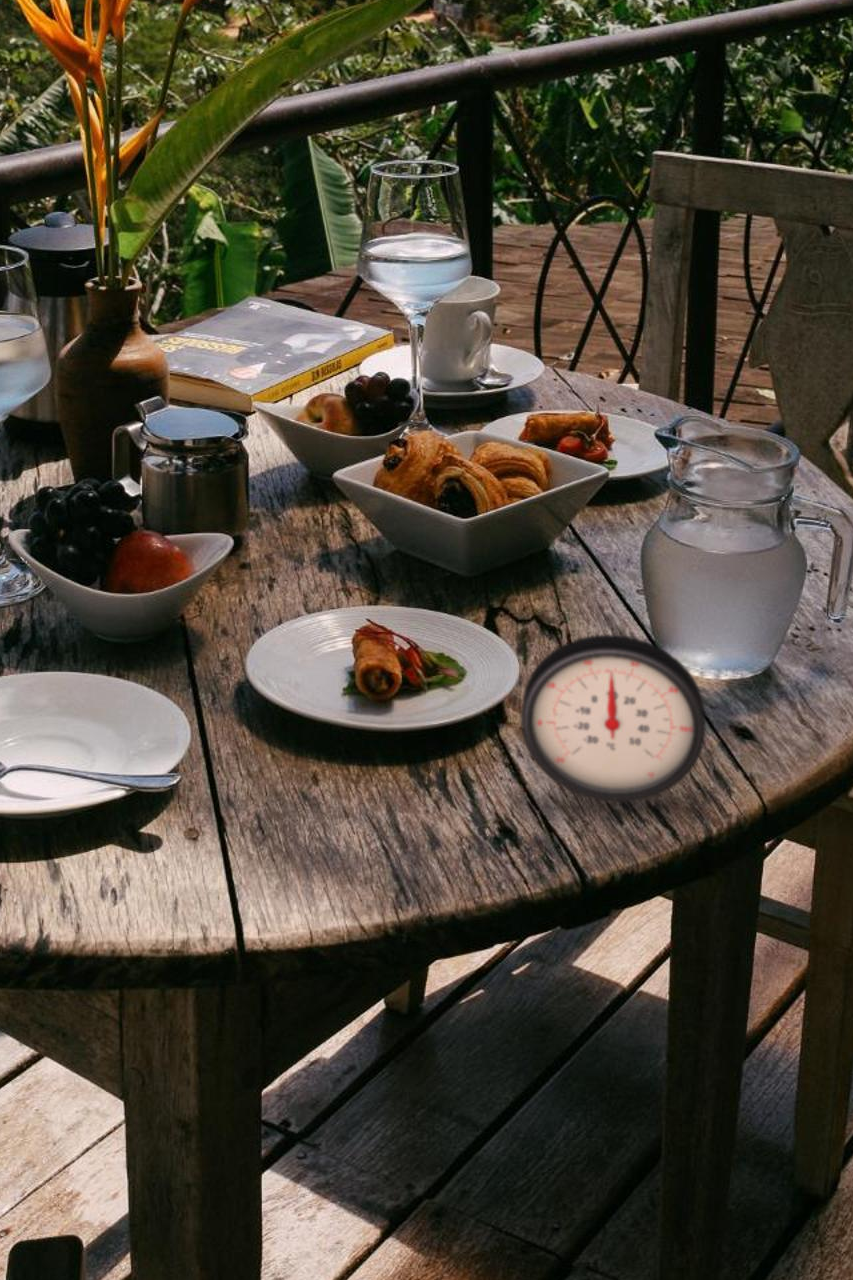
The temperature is 10 °C
